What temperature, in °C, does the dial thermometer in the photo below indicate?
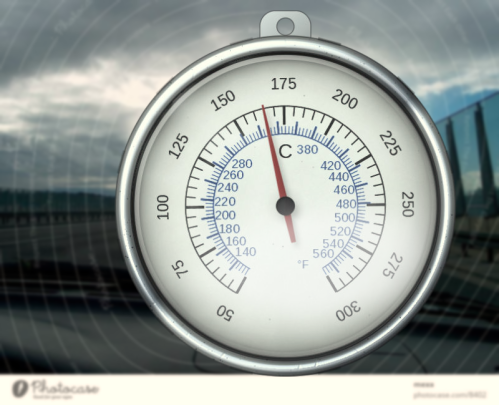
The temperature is 165 °C
